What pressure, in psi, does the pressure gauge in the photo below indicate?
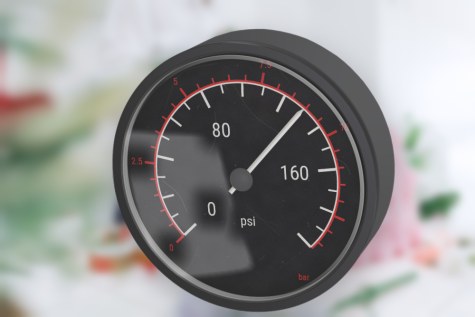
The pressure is 130 psi
